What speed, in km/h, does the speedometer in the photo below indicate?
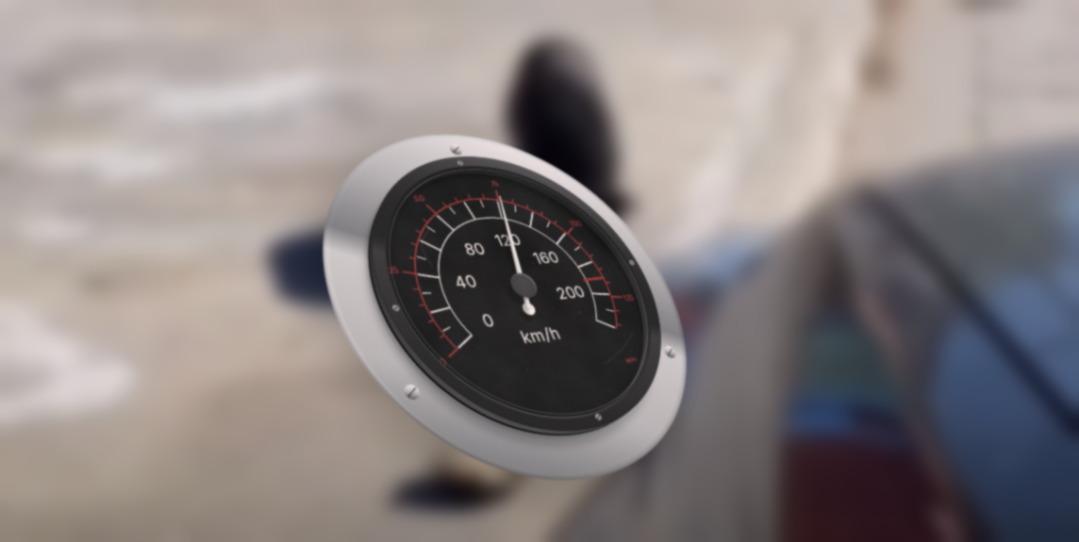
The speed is 120 km/h
